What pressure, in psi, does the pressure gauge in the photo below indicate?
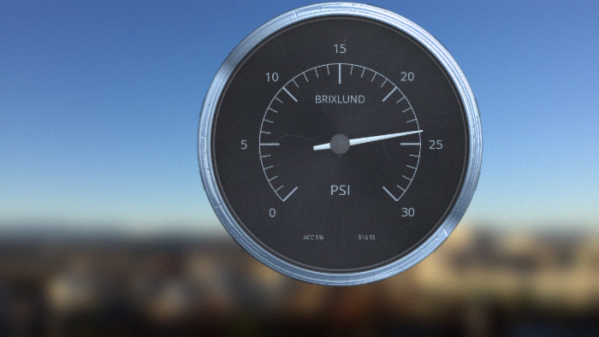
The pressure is 24 psi
